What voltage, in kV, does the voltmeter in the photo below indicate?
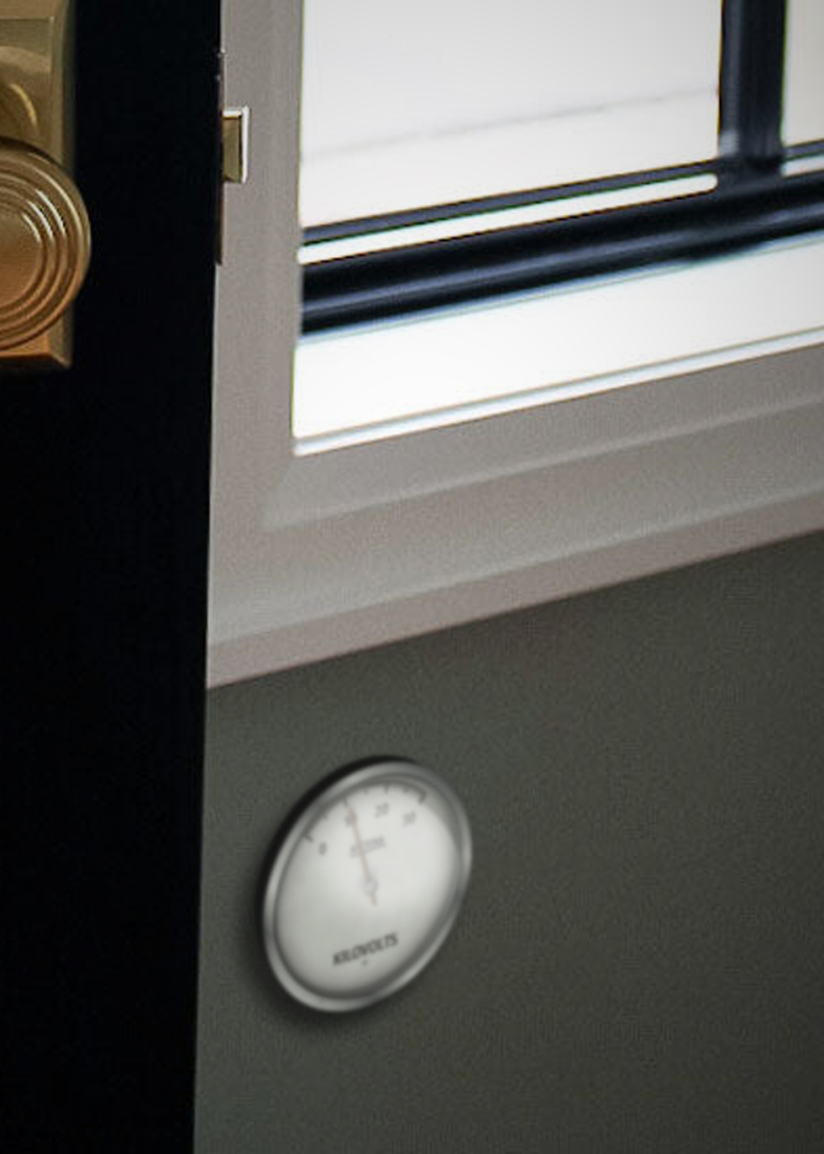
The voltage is 10 kV
